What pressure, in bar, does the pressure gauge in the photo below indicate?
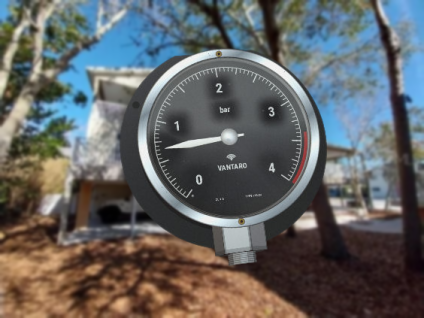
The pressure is 0.65 bar
